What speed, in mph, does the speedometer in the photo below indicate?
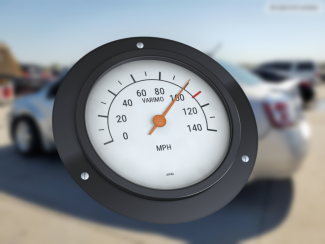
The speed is 100 mph
